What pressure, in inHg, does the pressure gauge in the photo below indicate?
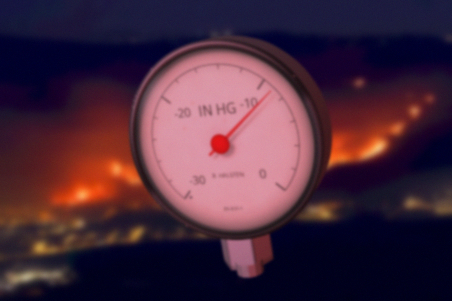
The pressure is -9 inHg
